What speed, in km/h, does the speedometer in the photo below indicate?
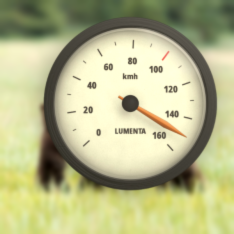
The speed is 150 km/h
